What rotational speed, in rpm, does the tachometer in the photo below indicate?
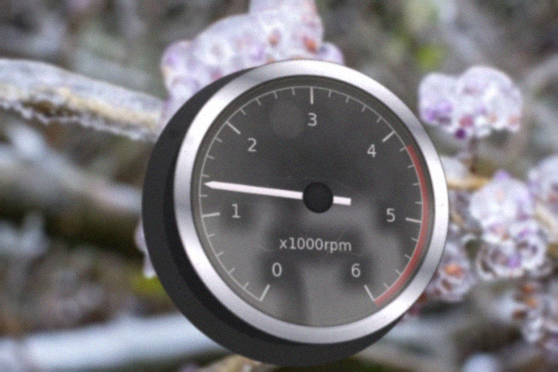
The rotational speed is 1300 rpm
